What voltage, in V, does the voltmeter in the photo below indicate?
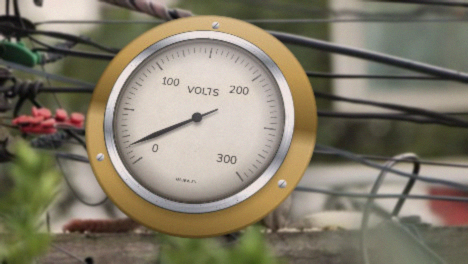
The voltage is 15 V
